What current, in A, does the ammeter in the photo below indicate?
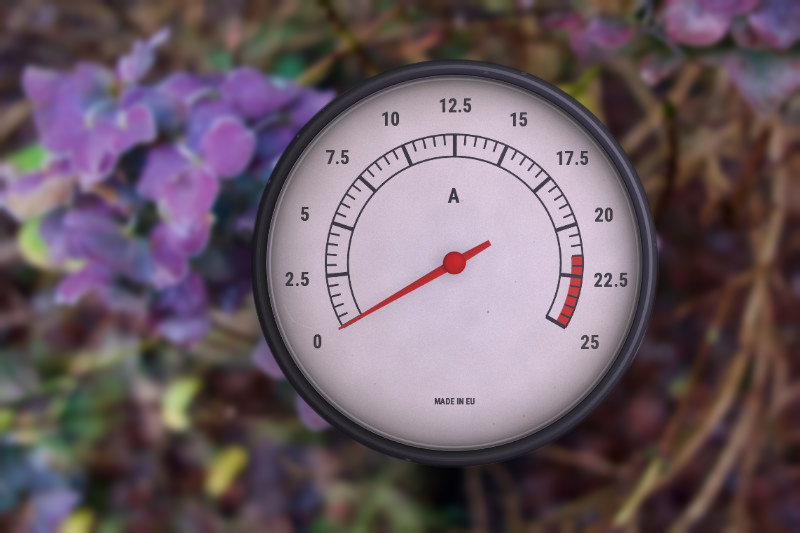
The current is 0 A
